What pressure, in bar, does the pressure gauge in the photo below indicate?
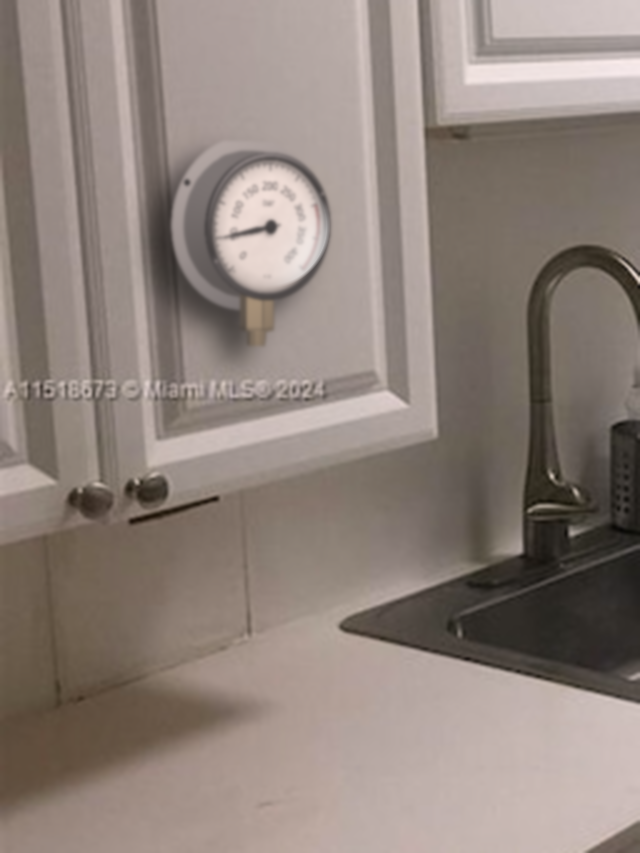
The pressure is 50 bar
